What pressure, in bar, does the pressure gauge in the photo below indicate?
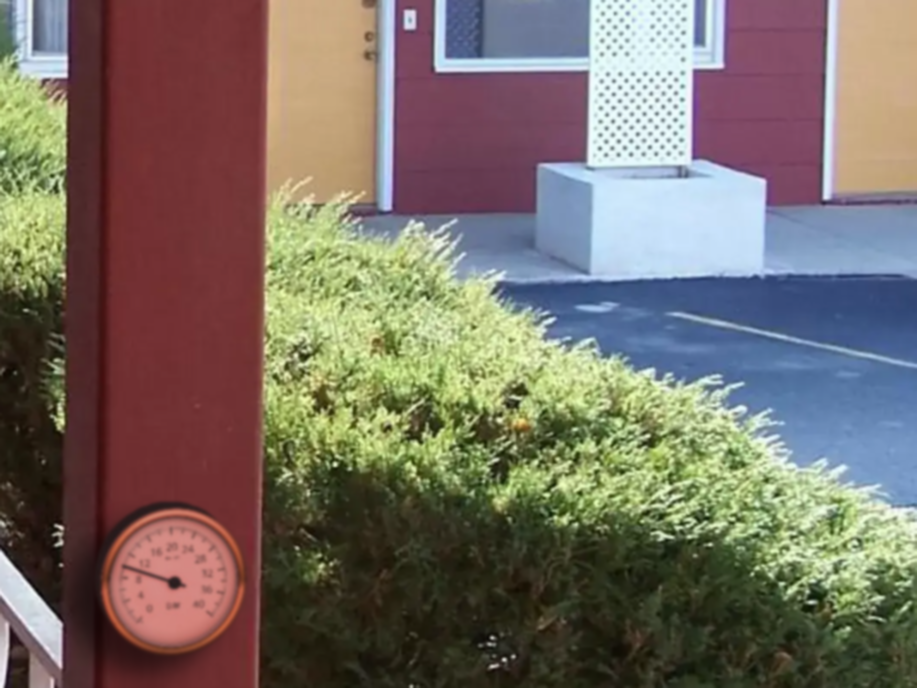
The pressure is 10 bar
